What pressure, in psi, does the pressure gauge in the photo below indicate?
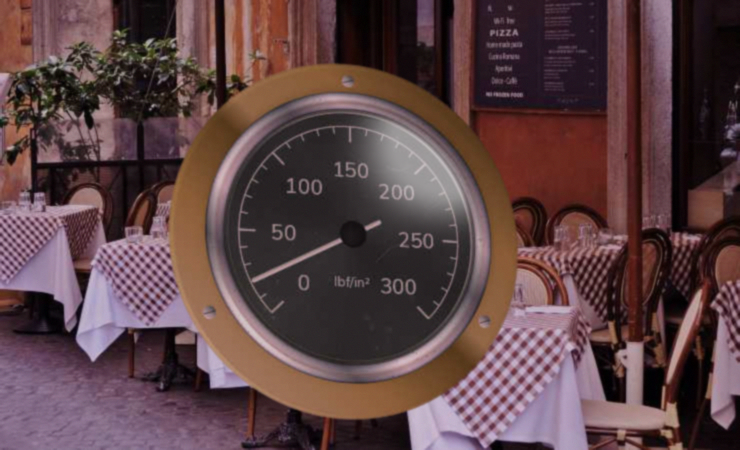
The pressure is 20 psi
